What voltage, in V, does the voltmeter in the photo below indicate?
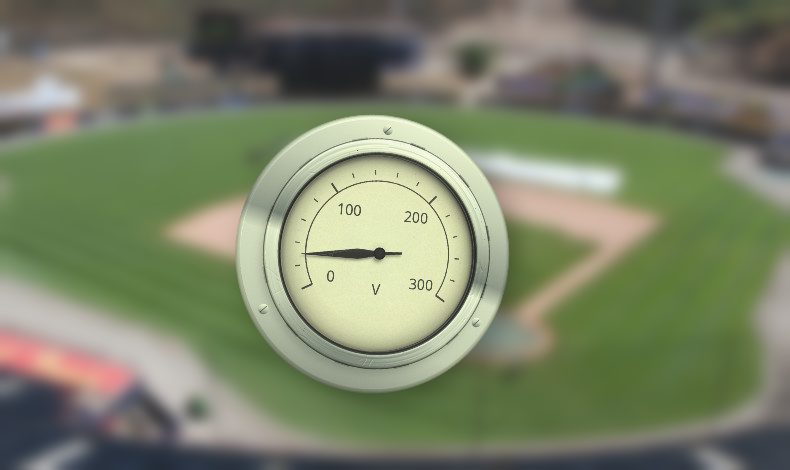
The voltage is 30 V
